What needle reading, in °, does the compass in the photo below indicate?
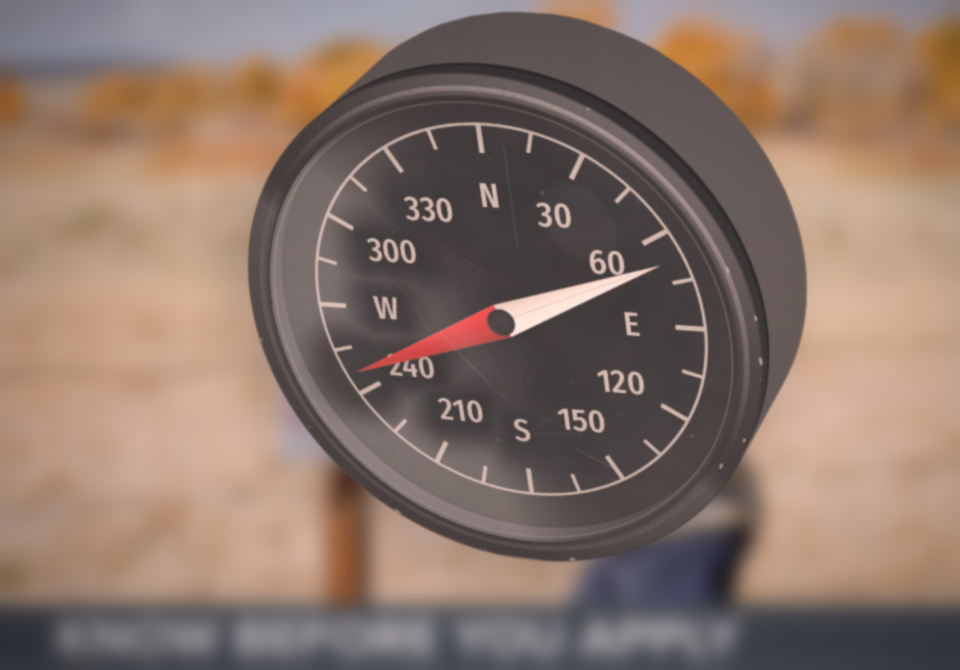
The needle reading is 247.5 °
